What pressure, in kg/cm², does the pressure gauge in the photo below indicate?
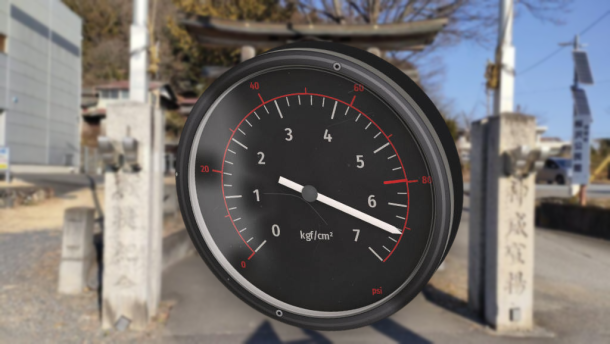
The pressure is 6.4 kg/cm²
